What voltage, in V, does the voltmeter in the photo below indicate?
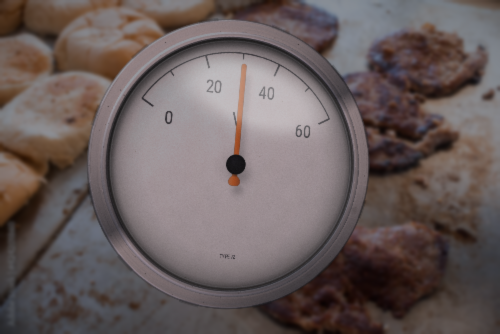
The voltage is 30 V
